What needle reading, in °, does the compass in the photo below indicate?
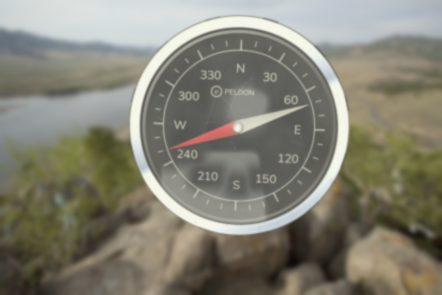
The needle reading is 250 °
